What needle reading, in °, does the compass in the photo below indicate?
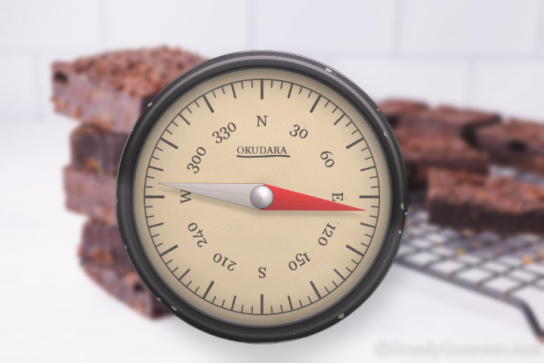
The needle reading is 97.5 °
